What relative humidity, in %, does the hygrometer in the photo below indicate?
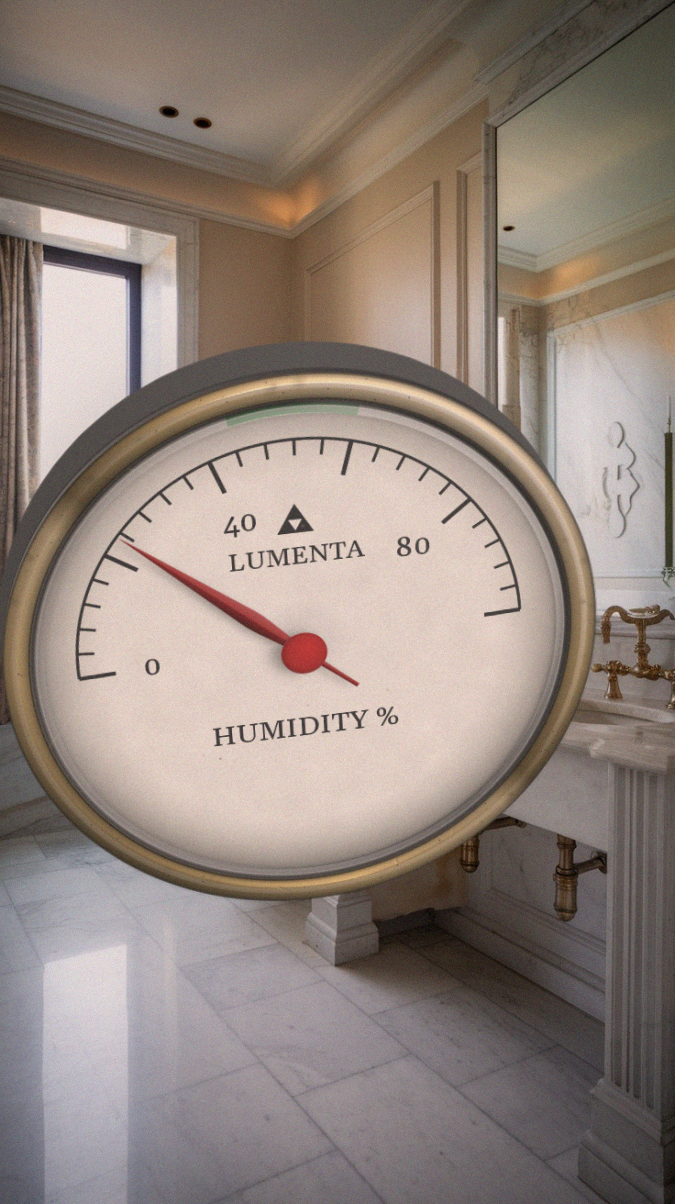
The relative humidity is 24 %
